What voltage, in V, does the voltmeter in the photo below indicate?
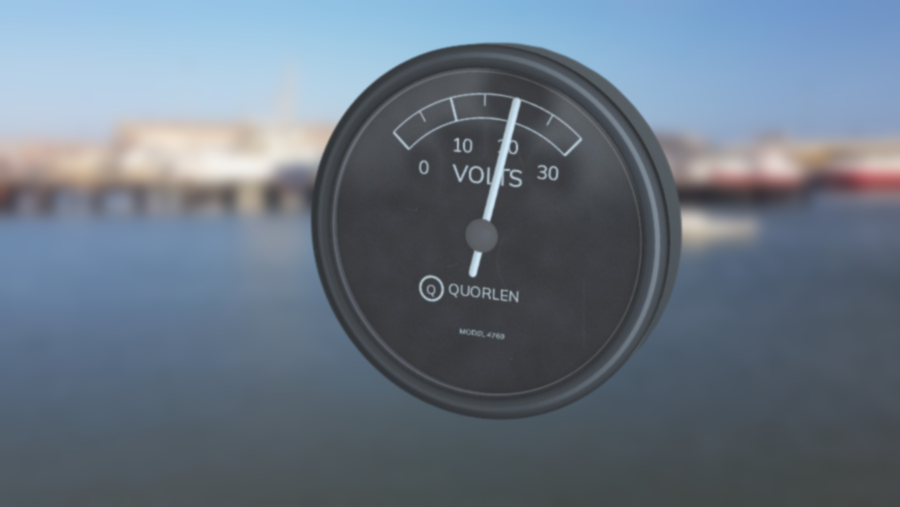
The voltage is 20 V
